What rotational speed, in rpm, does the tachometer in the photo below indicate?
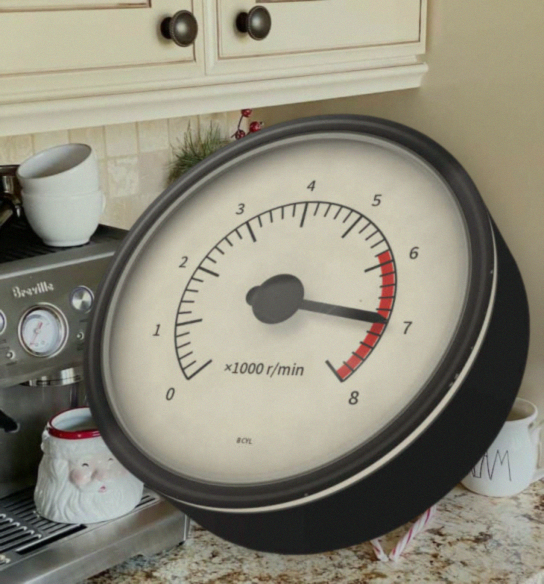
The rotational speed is 7000 rpm
